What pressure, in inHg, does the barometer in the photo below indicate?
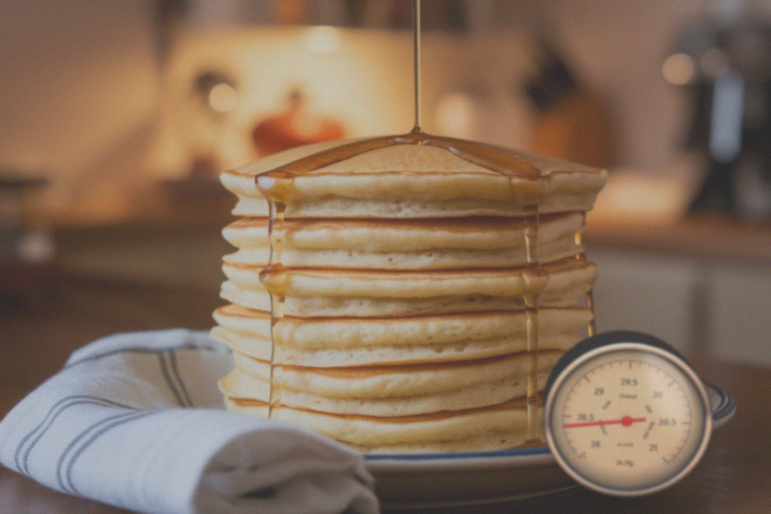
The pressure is 28.4 inHg
